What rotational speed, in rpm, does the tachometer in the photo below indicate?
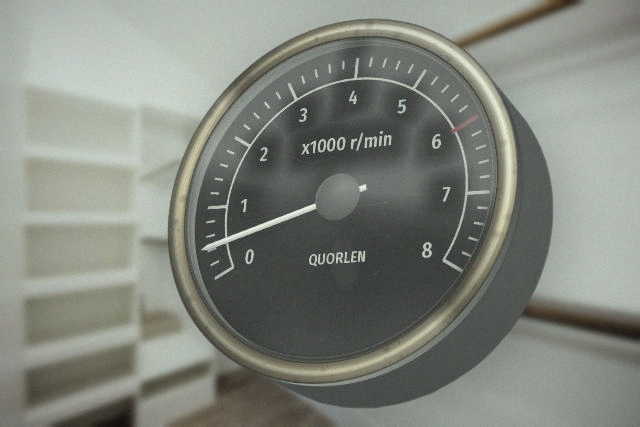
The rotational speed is 400 rpm
